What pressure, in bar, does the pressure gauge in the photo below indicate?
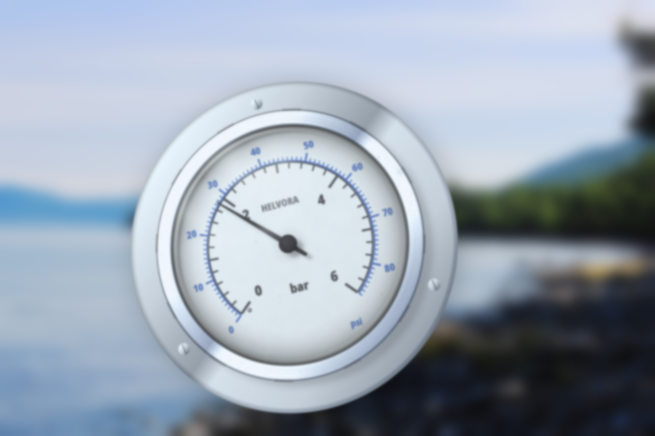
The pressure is 1.9 bar
